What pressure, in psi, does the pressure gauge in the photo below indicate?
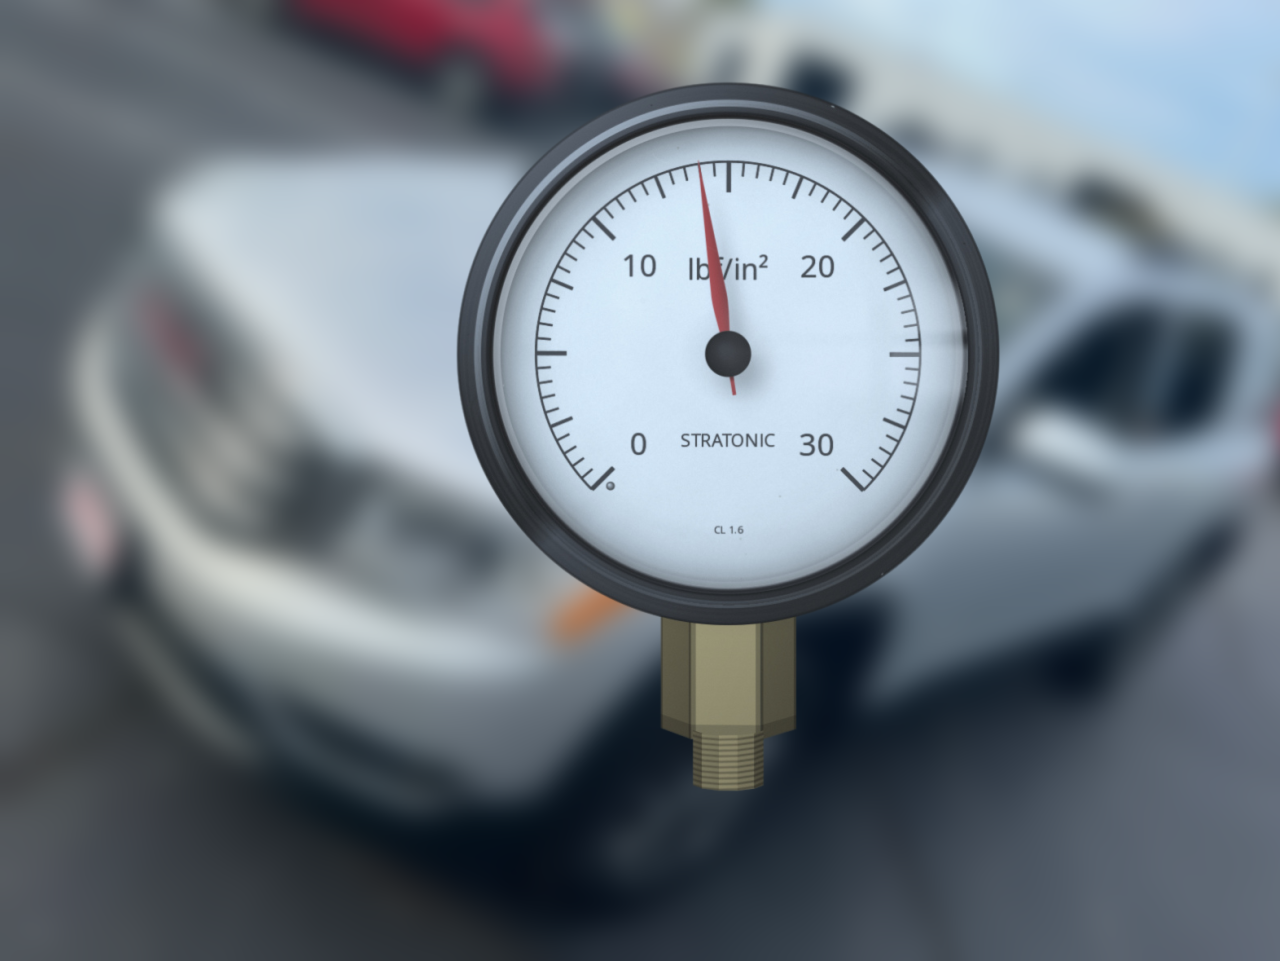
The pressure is 14 psi
